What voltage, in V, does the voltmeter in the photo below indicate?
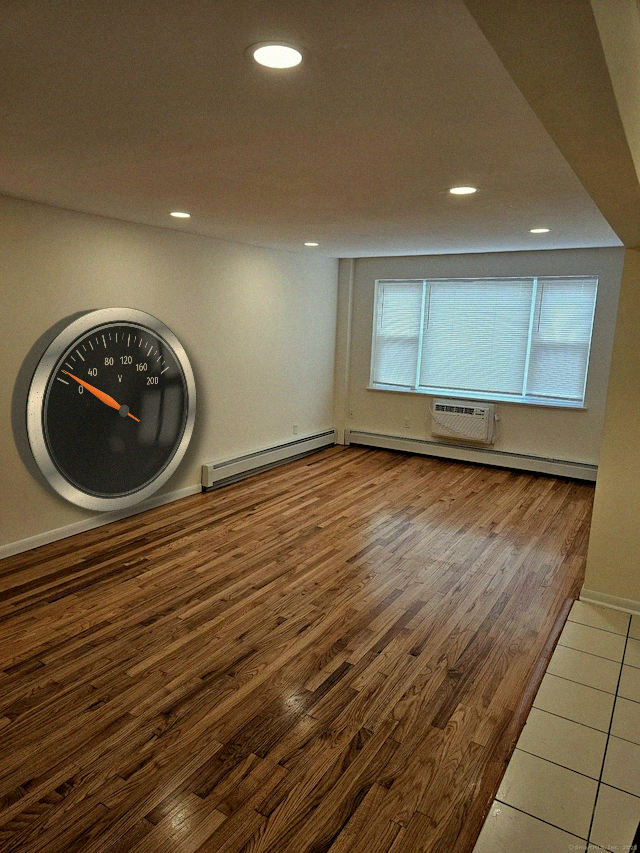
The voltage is 10 V
